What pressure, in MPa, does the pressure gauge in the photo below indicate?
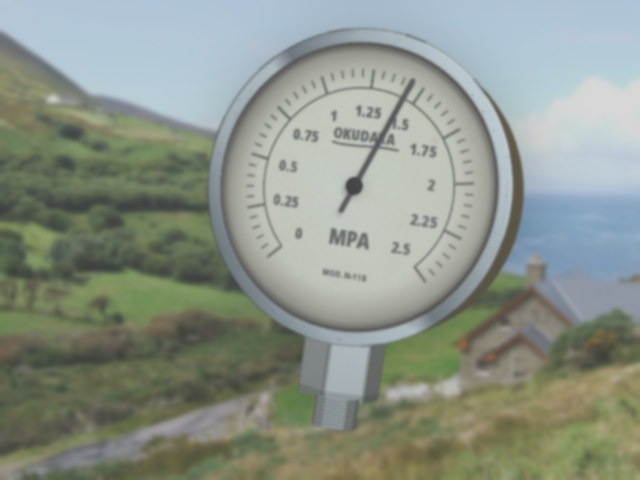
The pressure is 1.45 MPa
